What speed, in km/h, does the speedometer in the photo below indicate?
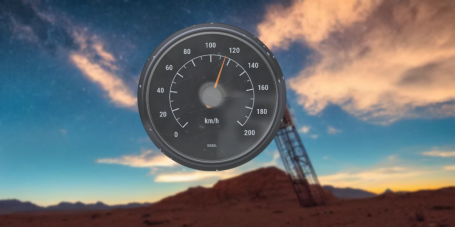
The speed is 115 km/h
